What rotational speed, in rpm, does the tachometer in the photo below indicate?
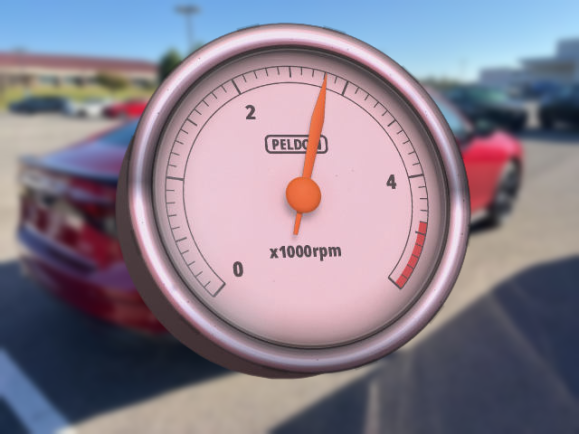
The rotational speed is 2800 rpm
